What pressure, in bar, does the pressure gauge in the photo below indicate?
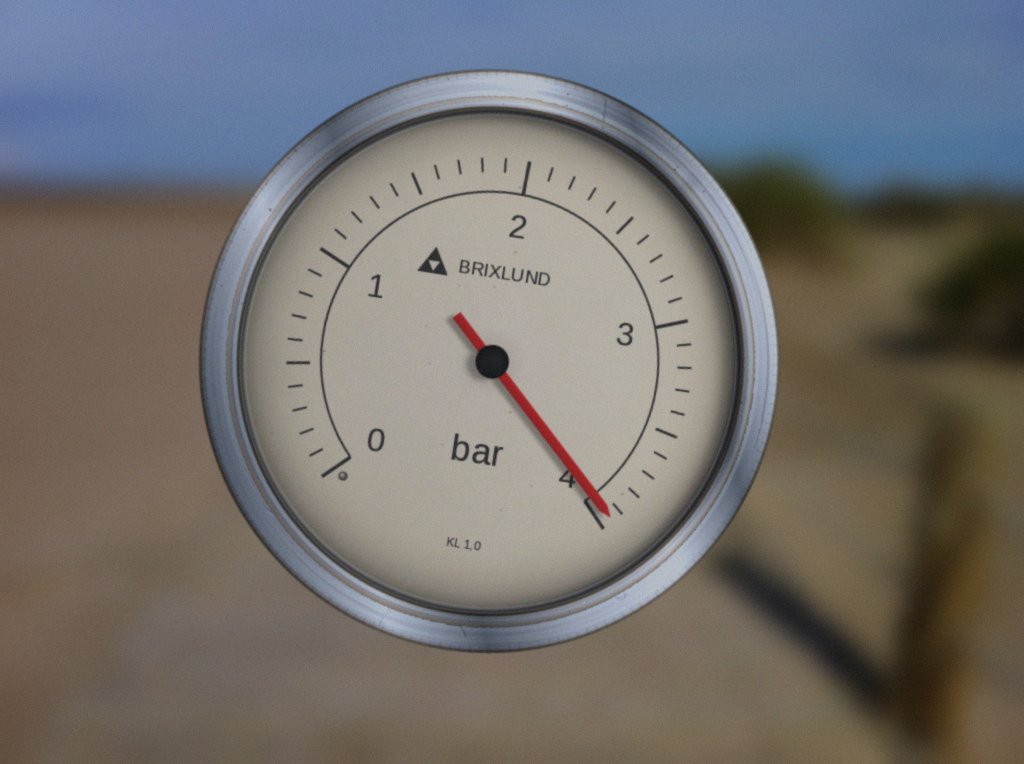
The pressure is 3.95 bar
